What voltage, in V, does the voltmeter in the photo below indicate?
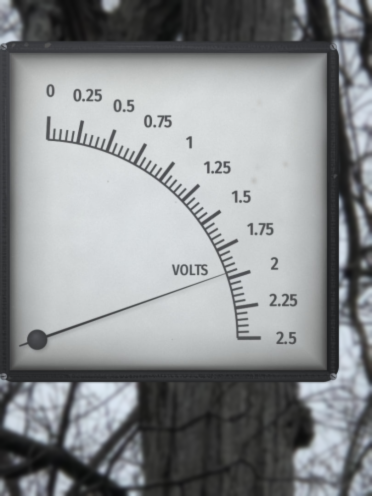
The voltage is 1.95 V
